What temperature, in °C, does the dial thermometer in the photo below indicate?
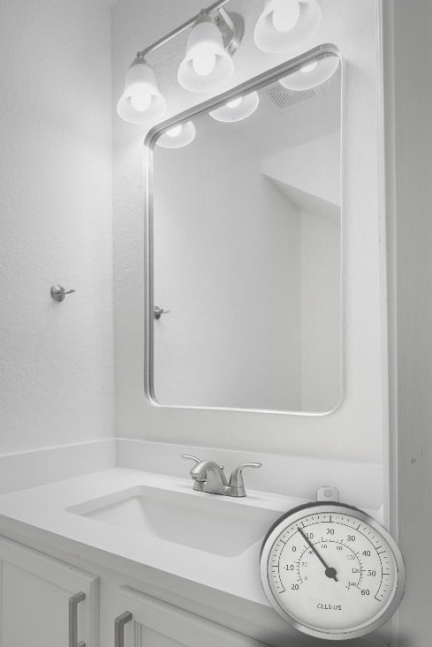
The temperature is 8 °C
